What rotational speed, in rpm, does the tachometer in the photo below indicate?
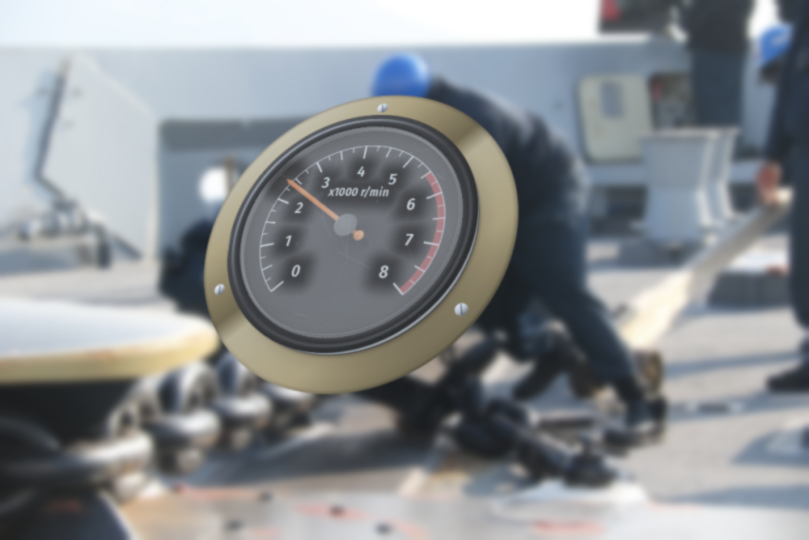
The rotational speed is 2375 rpm
